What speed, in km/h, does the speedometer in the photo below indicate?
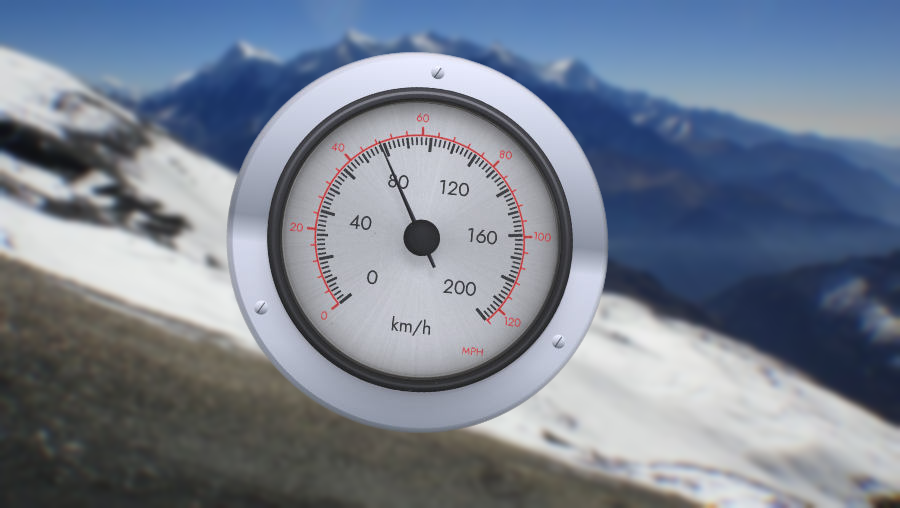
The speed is 78 km/h
